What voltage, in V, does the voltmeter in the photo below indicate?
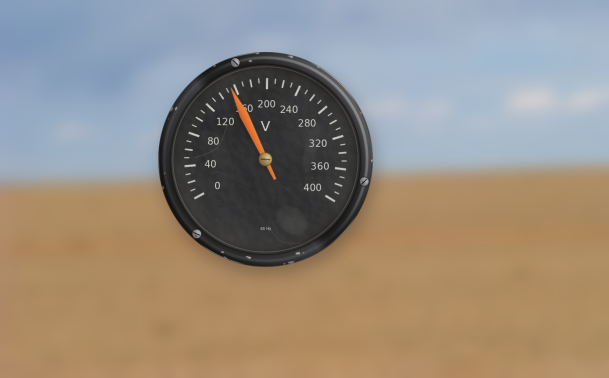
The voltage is 155 V
